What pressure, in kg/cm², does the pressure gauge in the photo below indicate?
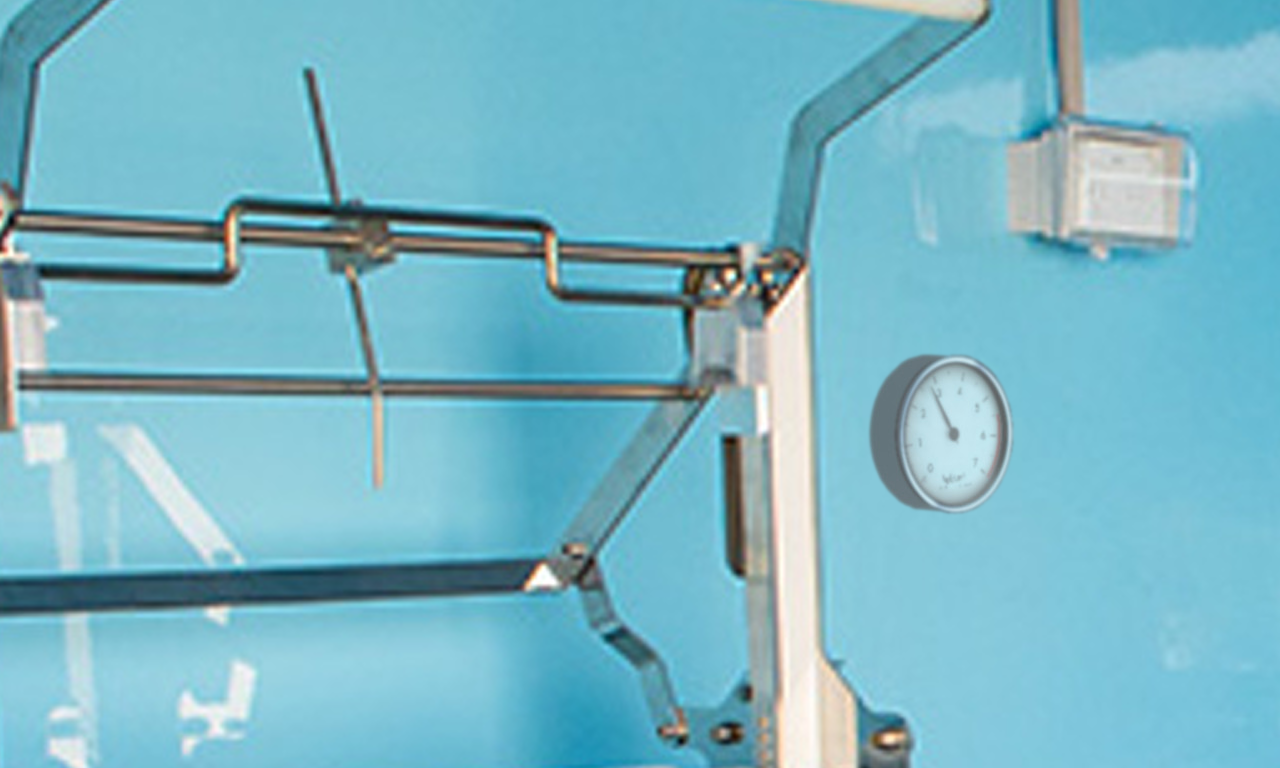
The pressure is 2.75 kg/cm²
